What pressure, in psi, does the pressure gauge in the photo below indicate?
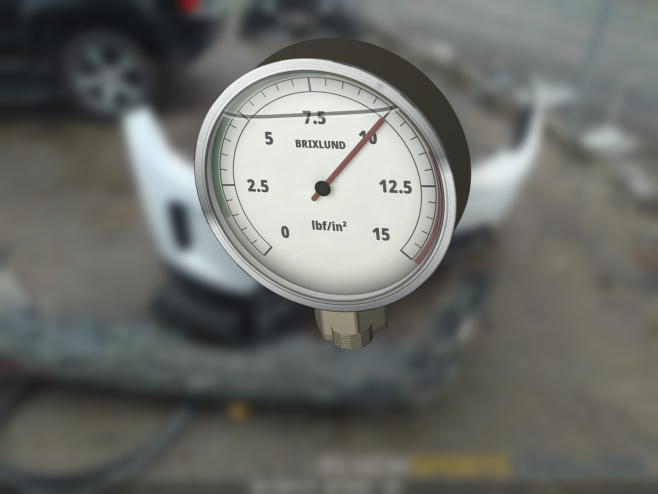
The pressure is 10 psi
